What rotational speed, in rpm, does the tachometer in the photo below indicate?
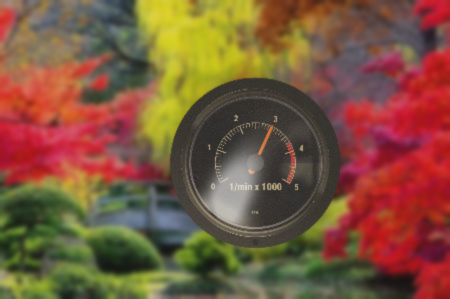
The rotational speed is 3000 rpm
